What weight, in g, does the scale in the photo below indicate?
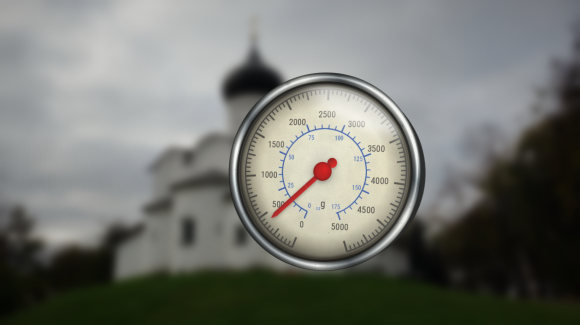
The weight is 400 g
